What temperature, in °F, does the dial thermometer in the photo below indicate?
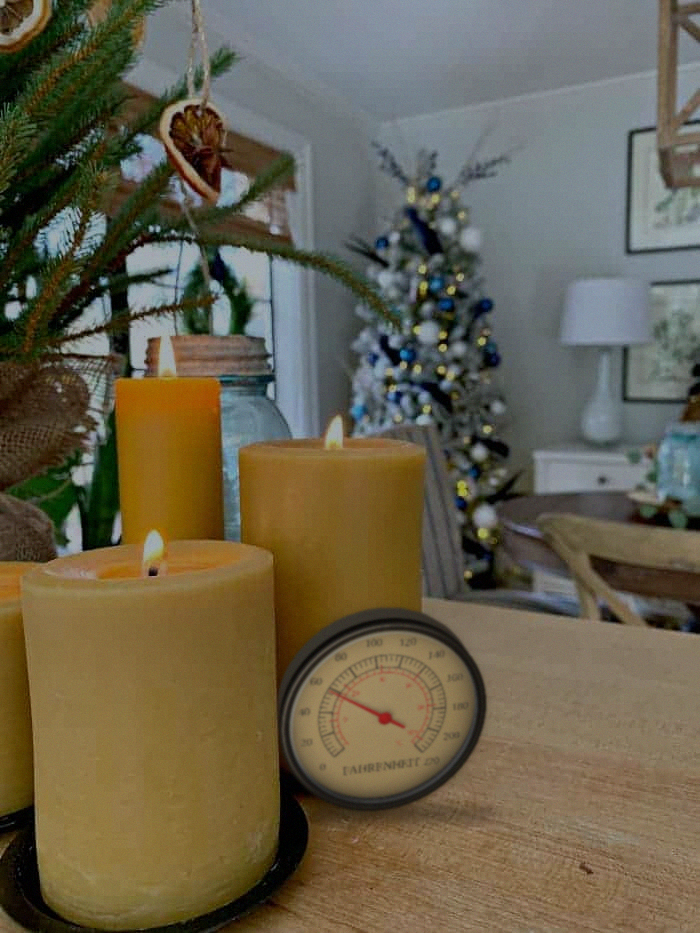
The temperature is 60 °F
